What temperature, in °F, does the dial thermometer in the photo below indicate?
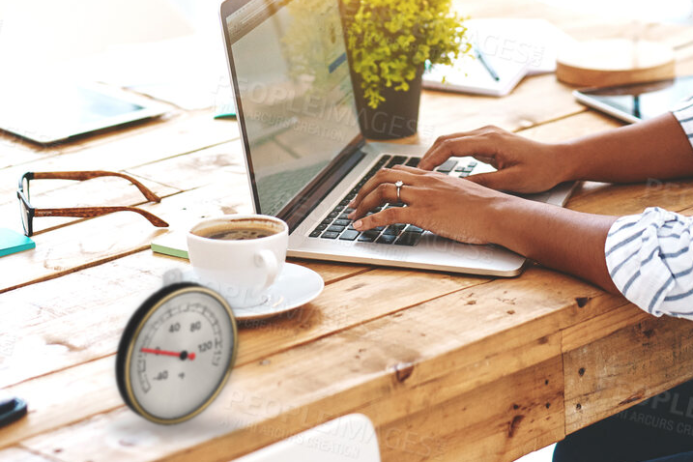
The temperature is 0 °F
